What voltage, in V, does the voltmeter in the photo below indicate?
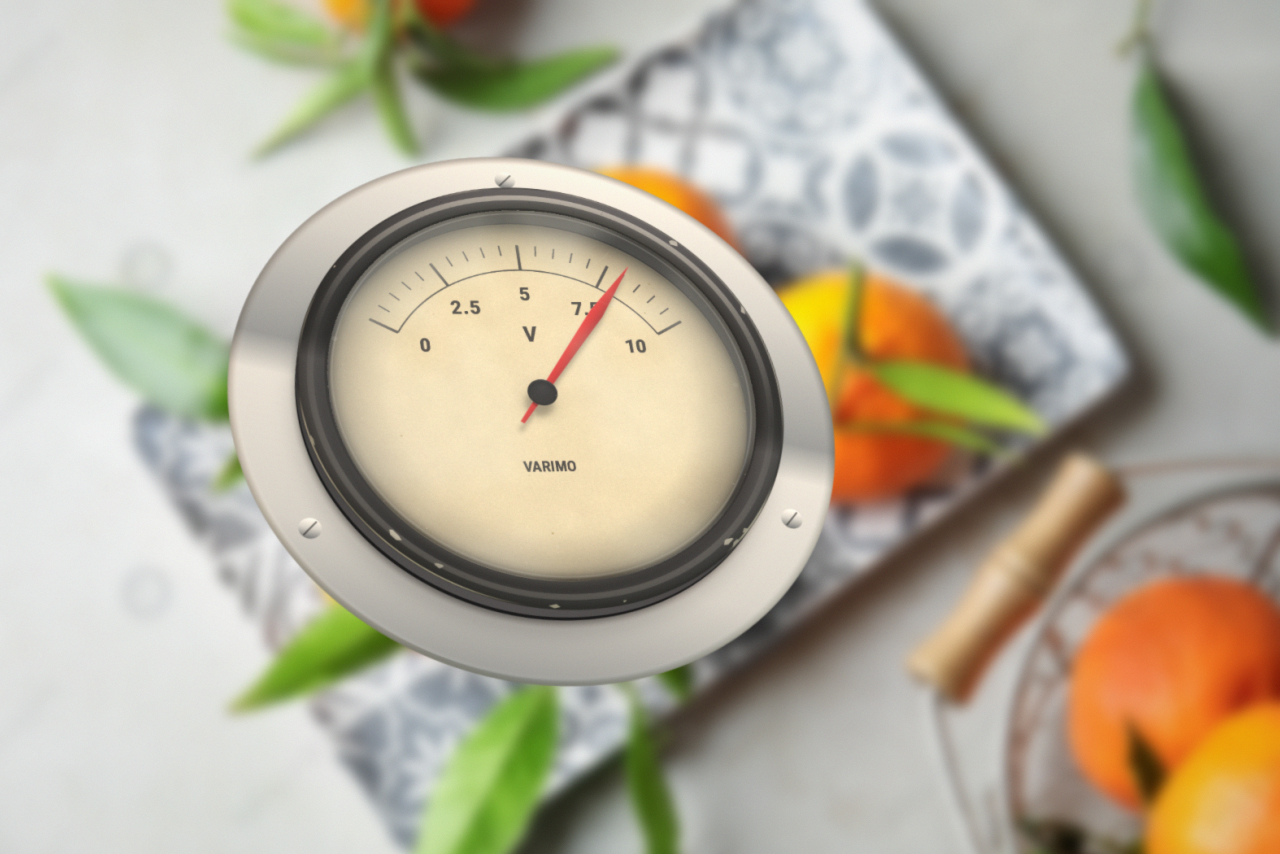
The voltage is 8 V
